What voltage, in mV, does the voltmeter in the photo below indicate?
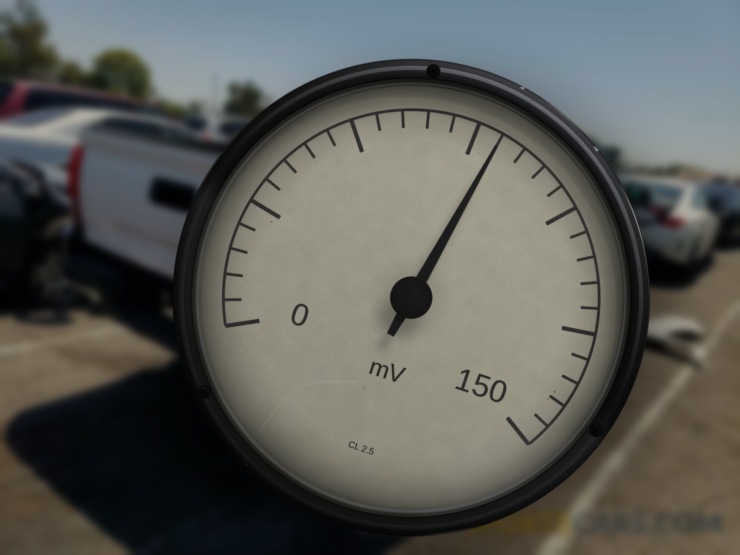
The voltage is 80 mV
